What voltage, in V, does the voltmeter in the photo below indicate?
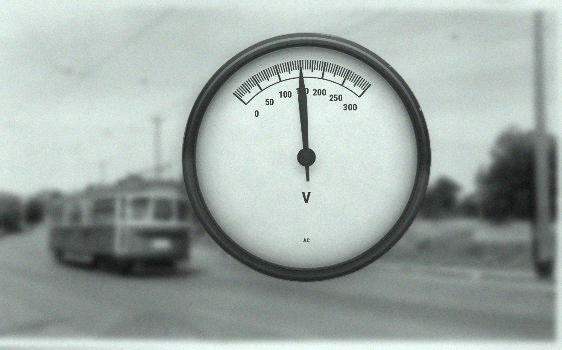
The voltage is 150 V
